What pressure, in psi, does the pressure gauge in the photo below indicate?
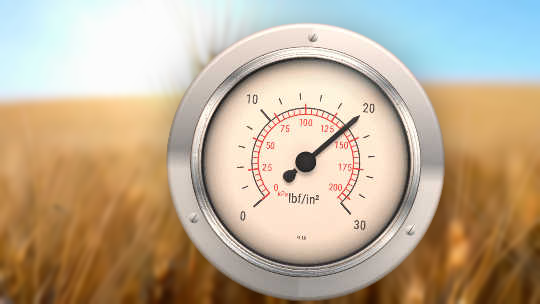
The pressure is 20 psi
